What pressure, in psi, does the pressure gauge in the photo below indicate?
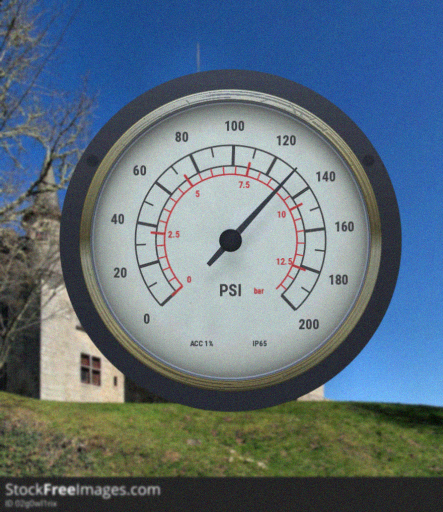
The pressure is 130 psi
